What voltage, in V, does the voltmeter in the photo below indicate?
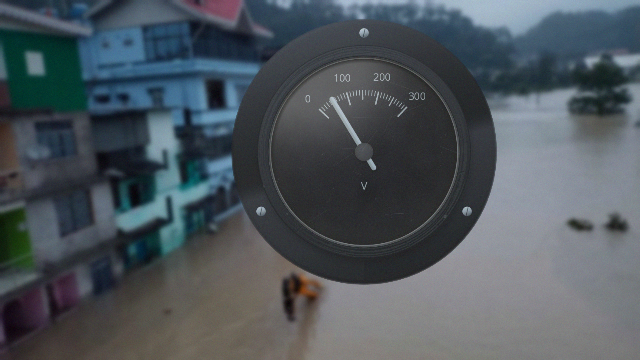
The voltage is 50 V
